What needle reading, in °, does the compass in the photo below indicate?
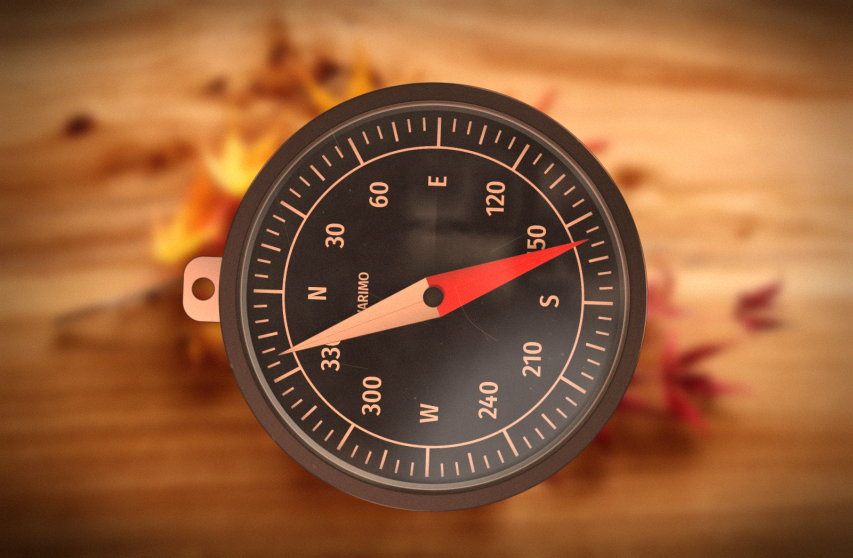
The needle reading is 157.5 °
